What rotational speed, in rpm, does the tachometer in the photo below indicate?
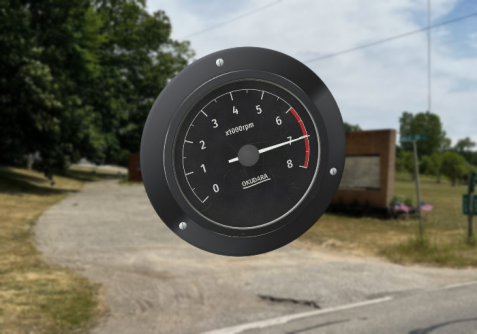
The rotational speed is 7000 rpm
